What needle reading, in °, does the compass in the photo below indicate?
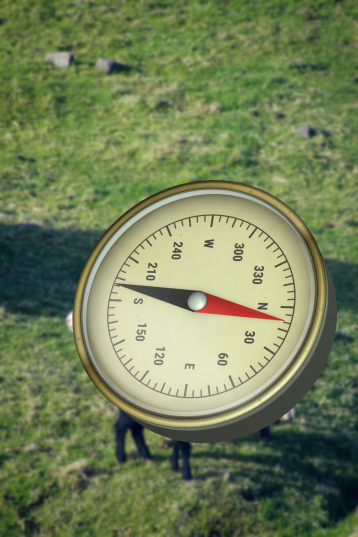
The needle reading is 10 °
